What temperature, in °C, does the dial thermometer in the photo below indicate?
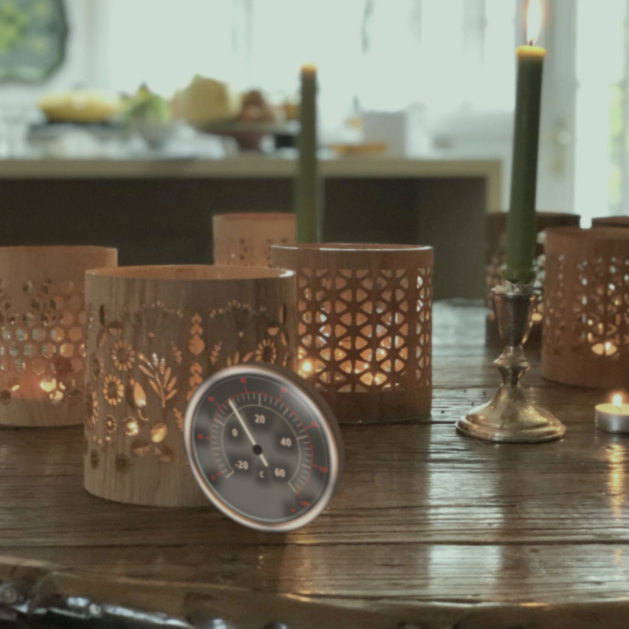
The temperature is 10 °C
